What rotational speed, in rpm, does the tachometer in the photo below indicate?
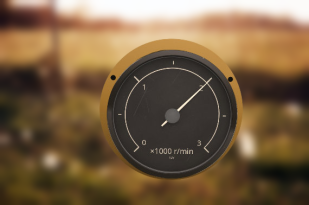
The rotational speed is 2000 rpm
